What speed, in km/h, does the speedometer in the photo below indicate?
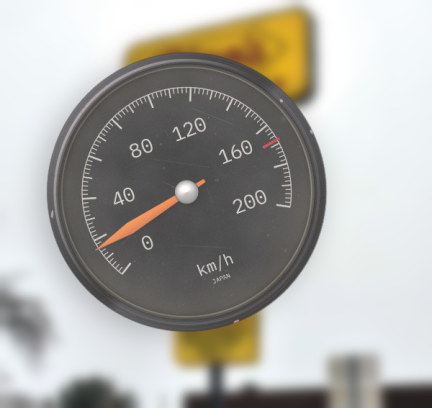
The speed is 16 km/h
